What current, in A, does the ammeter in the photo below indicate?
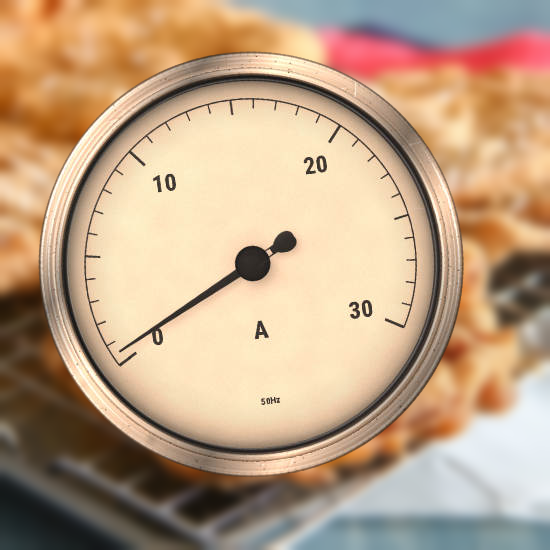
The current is 0.5 A
